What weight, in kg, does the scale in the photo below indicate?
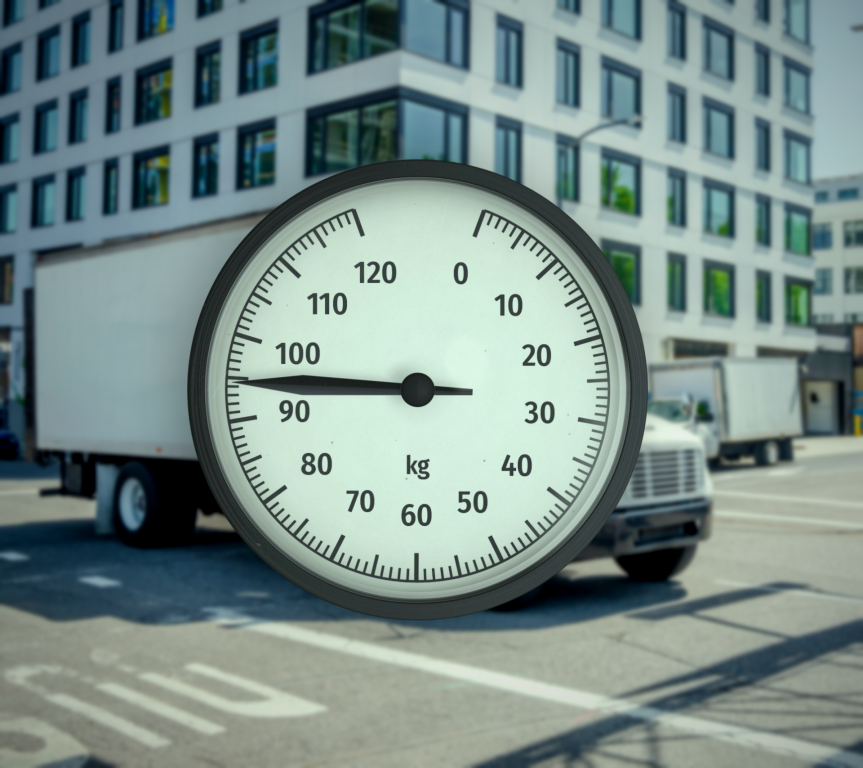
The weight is 94.5 kg
